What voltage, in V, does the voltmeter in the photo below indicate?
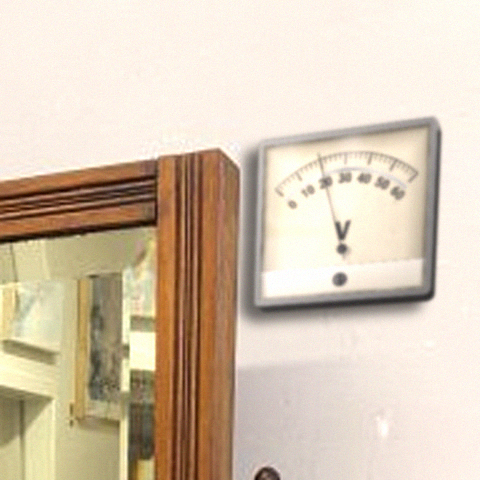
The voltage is 20 V
